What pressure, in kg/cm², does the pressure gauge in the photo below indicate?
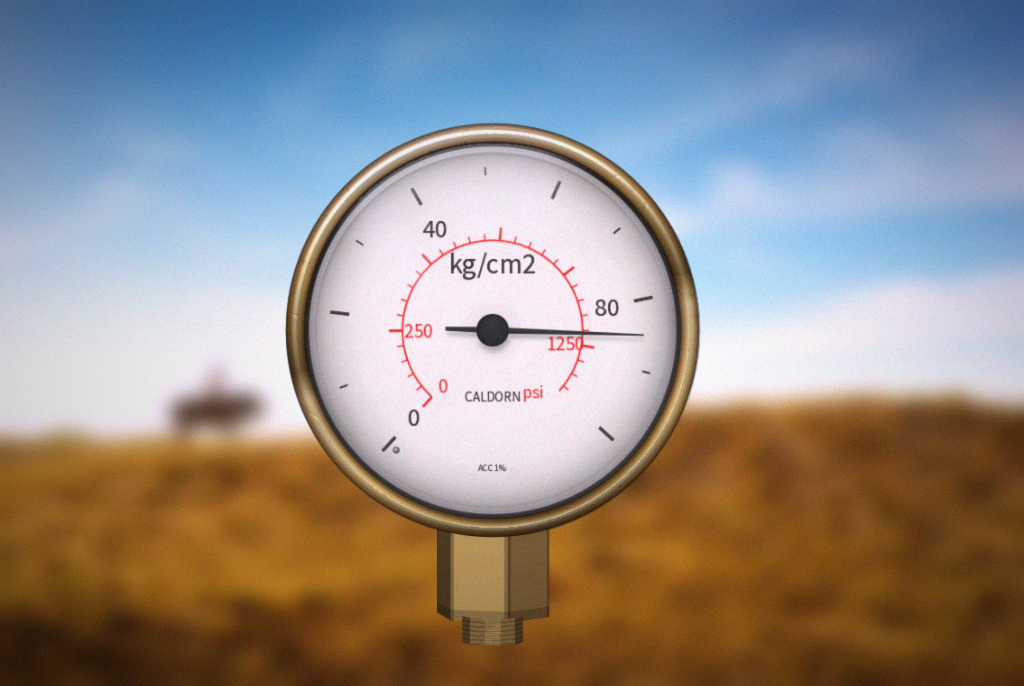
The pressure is 85 kg/cm²
